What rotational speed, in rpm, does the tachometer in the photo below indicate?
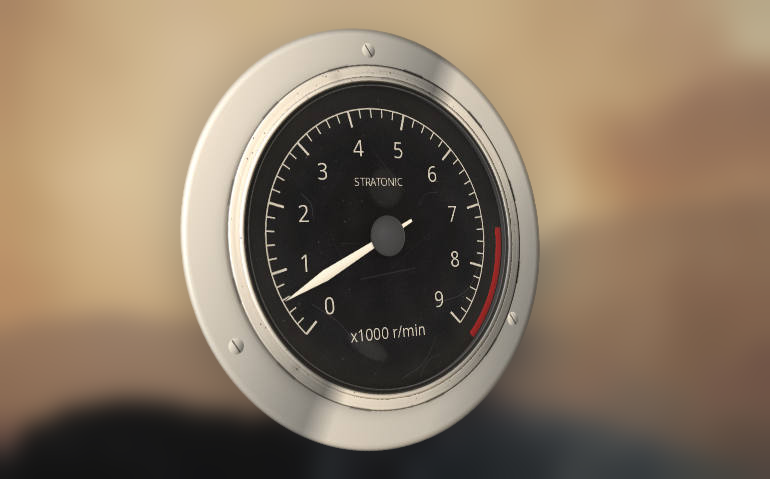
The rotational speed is 600 rpm
